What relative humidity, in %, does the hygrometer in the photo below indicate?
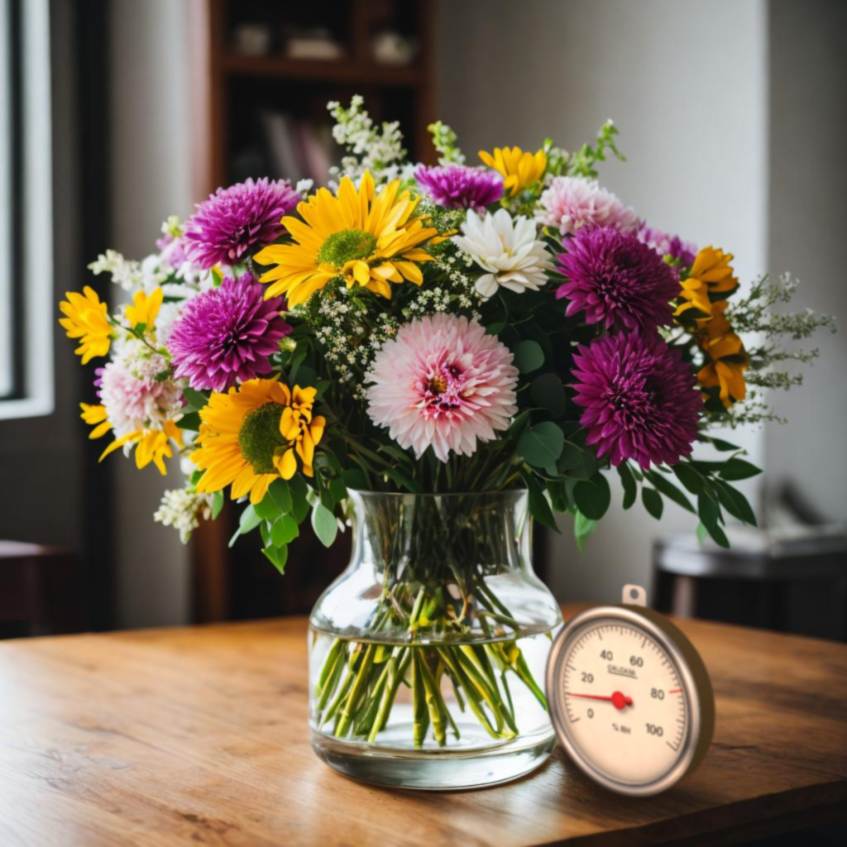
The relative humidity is 10 %
